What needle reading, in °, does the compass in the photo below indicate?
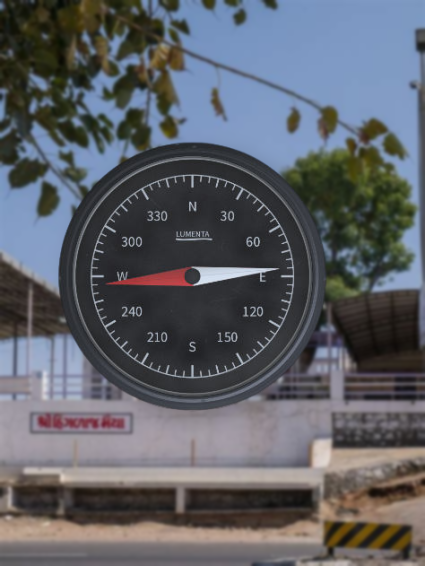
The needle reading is 265 °
